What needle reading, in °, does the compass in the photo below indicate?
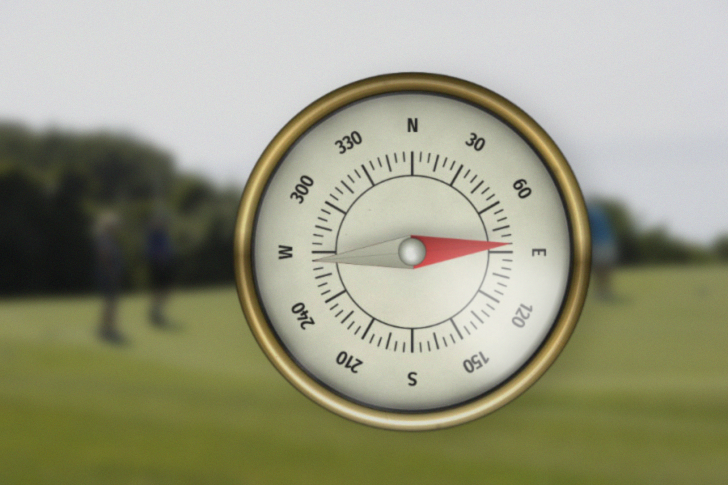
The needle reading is 85 °
